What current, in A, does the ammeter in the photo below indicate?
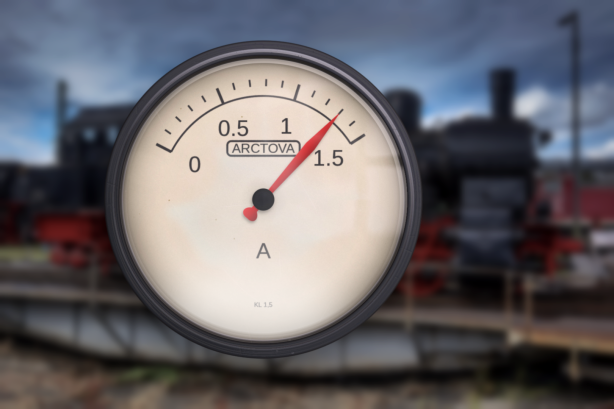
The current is 1.3 A
